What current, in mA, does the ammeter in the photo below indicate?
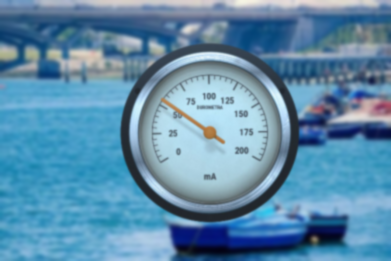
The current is 55 mA
